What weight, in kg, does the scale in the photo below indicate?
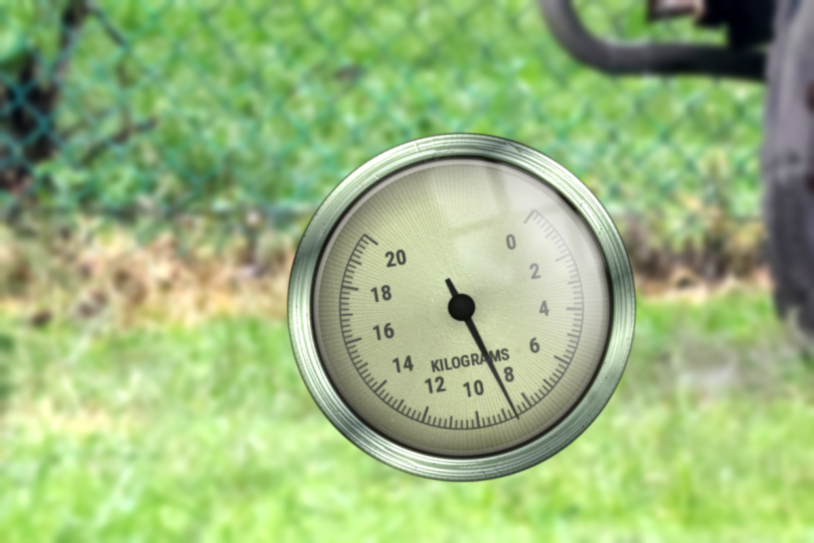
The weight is 8.6 kg
